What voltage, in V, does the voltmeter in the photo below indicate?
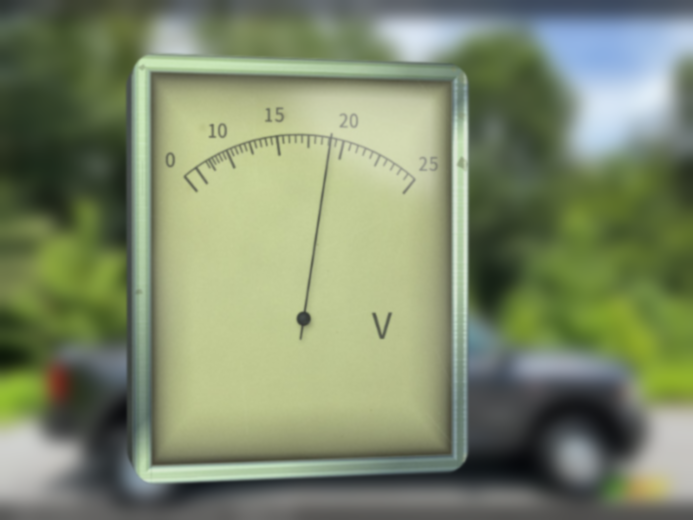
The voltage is 19 V
